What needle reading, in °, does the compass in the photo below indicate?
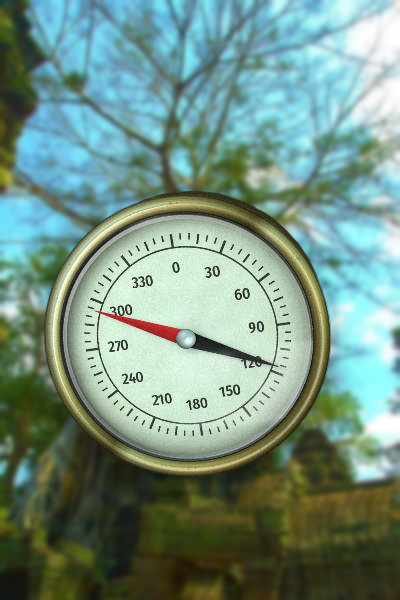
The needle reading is 295 °
